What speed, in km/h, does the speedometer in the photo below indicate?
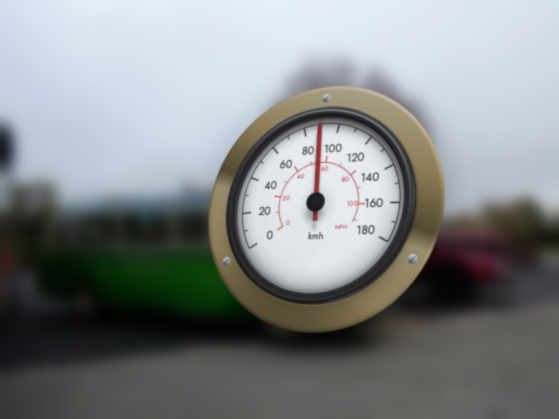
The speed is 90 km/h
